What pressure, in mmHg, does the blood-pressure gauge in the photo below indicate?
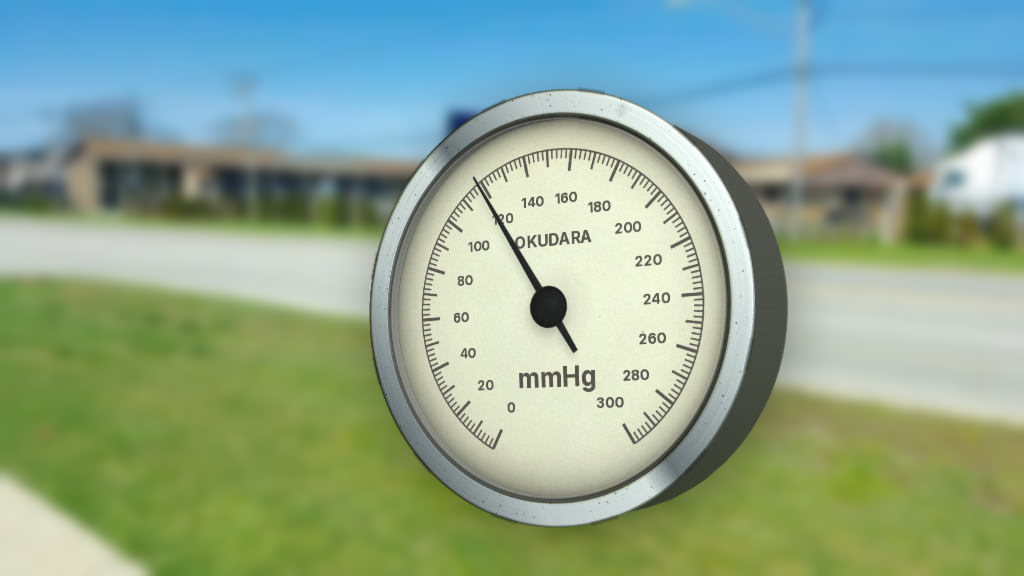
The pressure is 120 mmHg
